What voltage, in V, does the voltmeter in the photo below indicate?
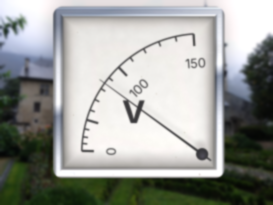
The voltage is 85 V
